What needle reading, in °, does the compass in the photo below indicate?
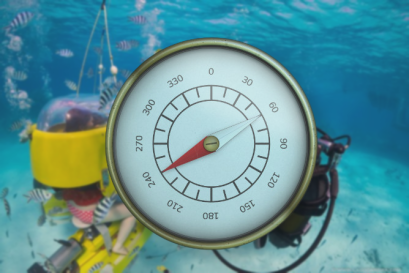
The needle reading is 240 °
